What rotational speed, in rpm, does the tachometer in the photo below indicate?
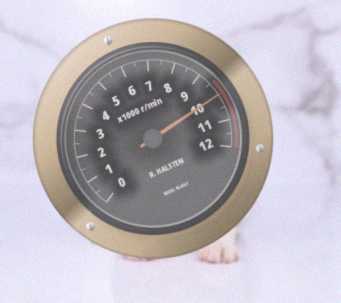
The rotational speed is 10000 rpm
